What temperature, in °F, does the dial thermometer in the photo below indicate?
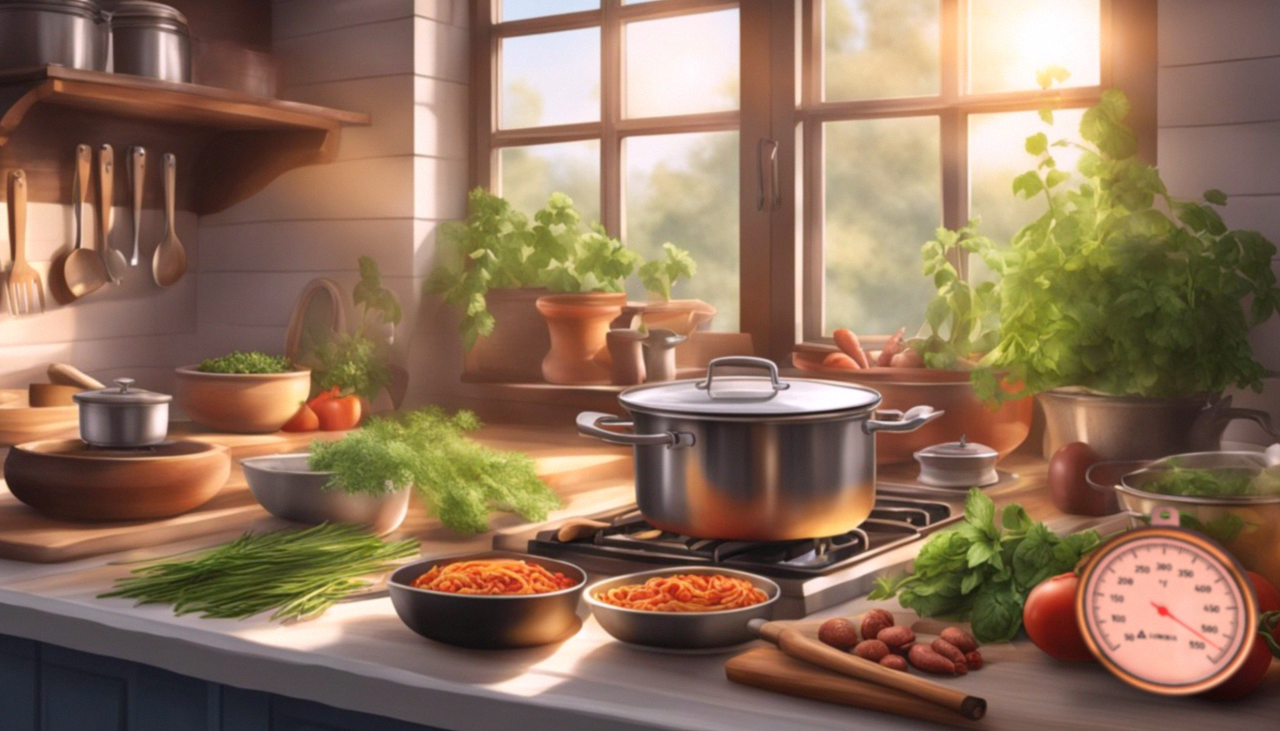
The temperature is 525 °F
